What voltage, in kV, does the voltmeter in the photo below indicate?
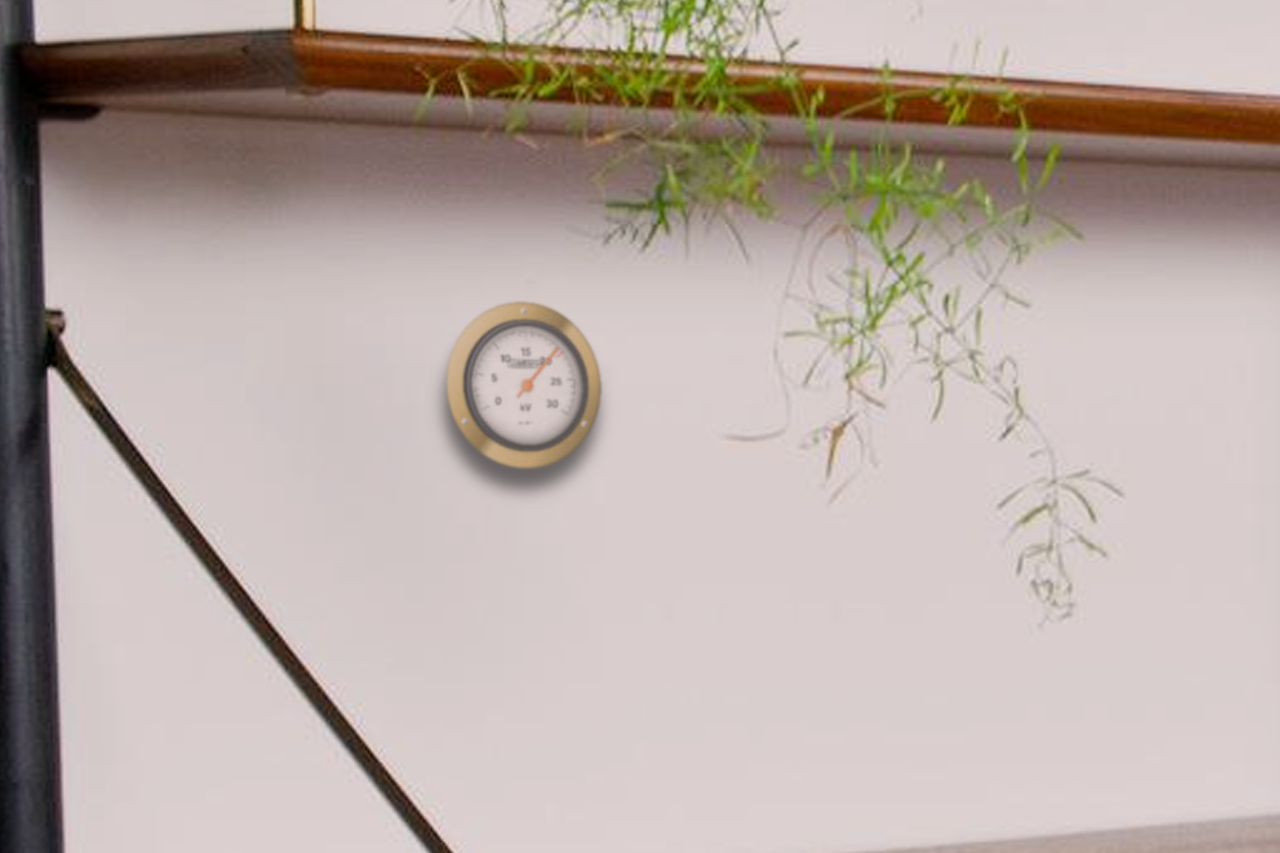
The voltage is 20 kV
